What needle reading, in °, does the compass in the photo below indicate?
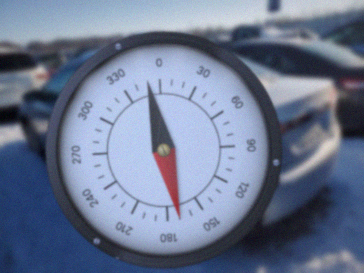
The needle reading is 170 °
